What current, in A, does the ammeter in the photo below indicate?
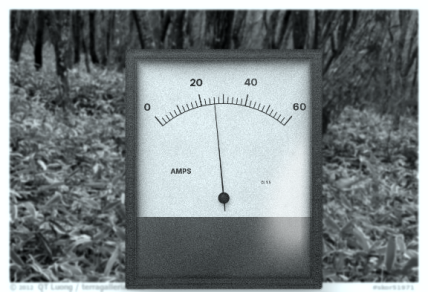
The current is 26 A
